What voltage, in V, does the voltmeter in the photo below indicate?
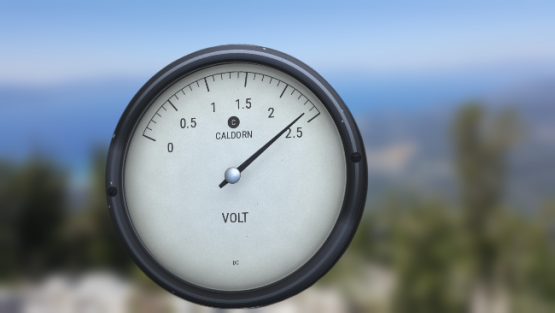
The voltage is 2.4 V
